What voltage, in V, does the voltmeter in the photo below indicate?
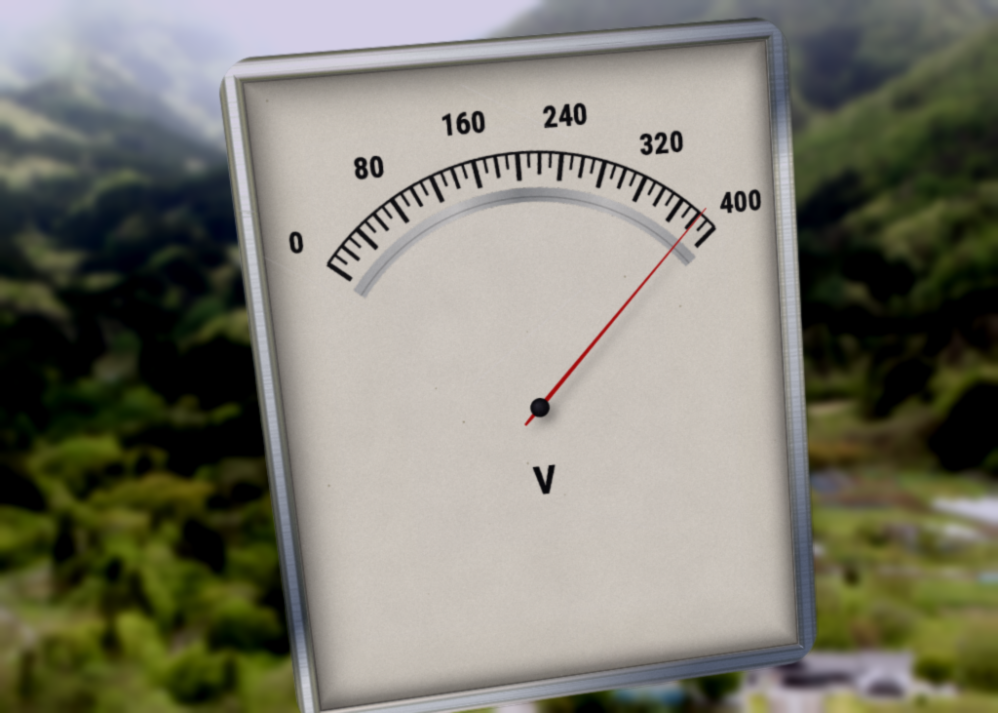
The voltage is 380 V
